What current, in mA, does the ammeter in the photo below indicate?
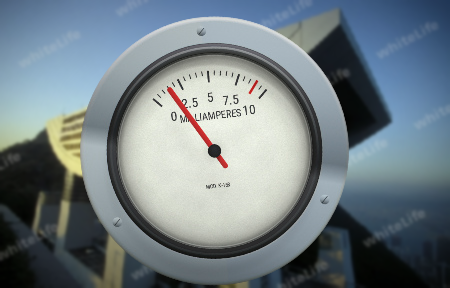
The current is 1.5 mA
